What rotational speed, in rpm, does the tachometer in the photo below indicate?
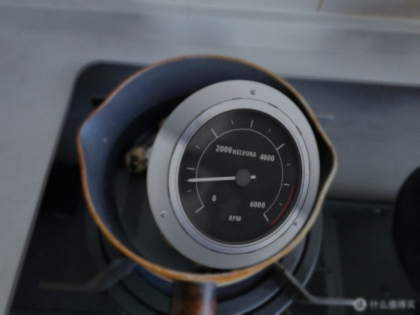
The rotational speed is 750 rpm
